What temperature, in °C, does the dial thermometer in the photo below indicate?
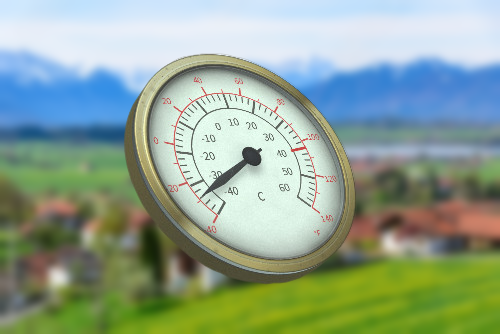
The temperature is -34 °C
